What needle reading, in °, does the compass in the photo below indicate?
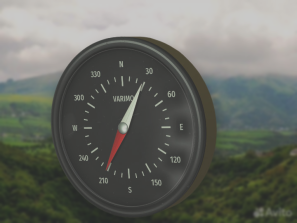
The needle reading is 210 °
